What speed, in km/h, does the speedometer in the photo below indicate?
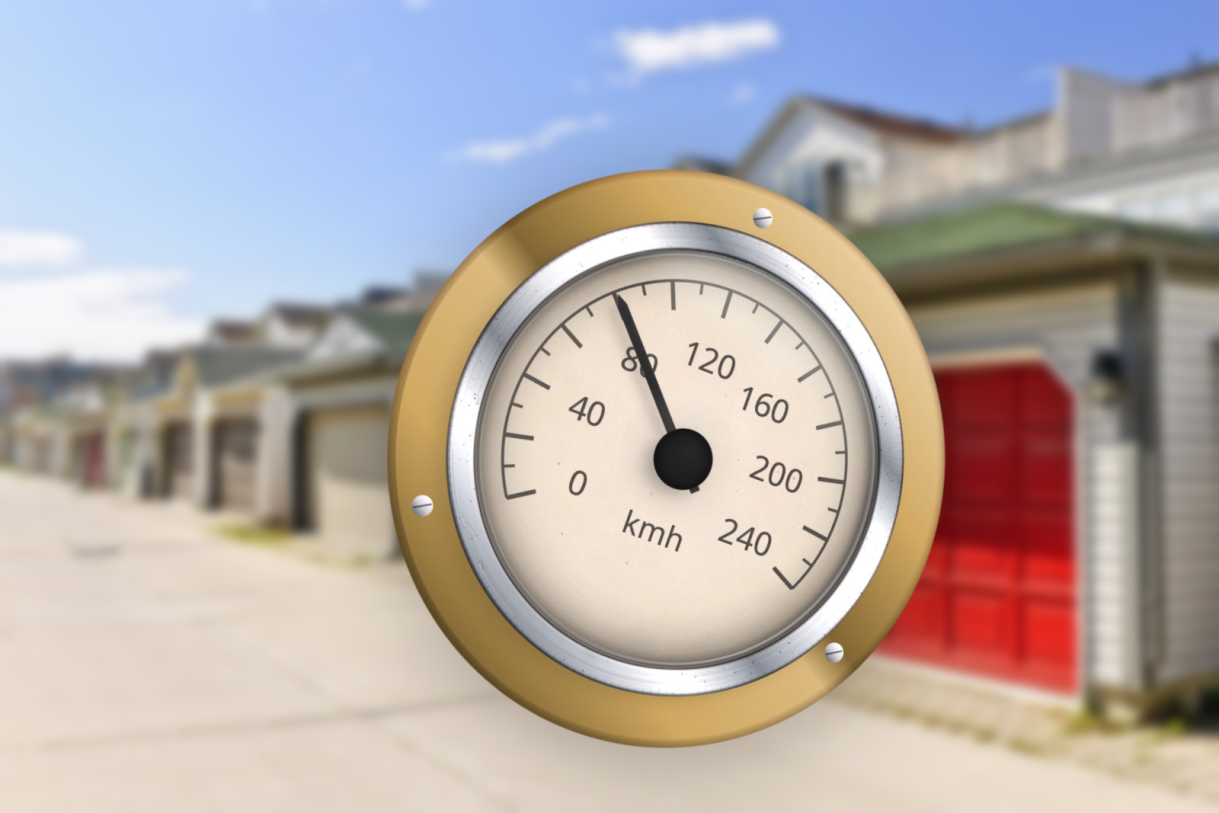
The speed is 80 km/h
